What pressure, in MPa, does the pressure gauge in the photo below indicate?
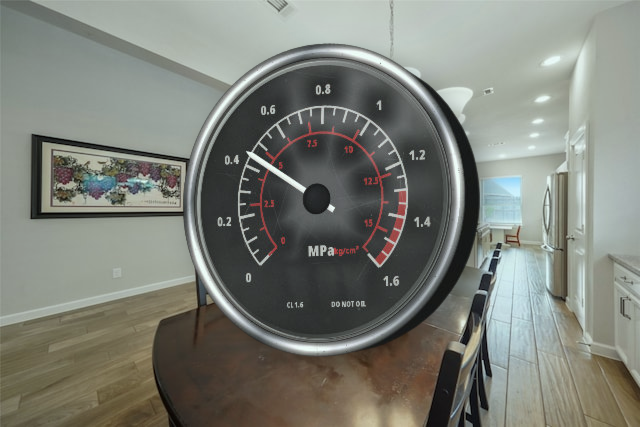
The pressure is 0.45 MPa
